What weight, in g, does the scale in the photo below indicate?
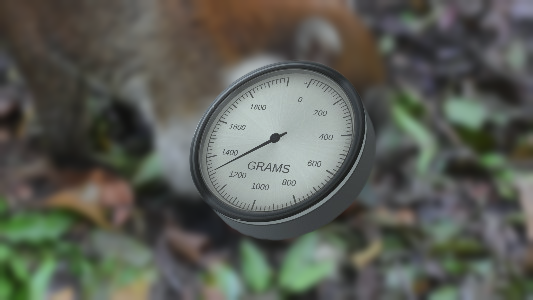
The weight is 1300 g
